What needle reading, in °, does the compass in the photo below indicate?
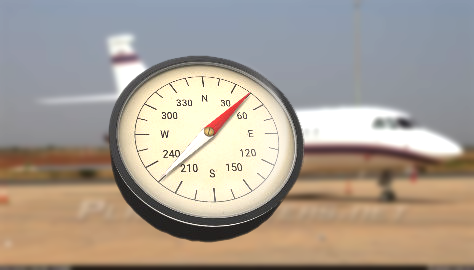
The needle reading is 45 °
